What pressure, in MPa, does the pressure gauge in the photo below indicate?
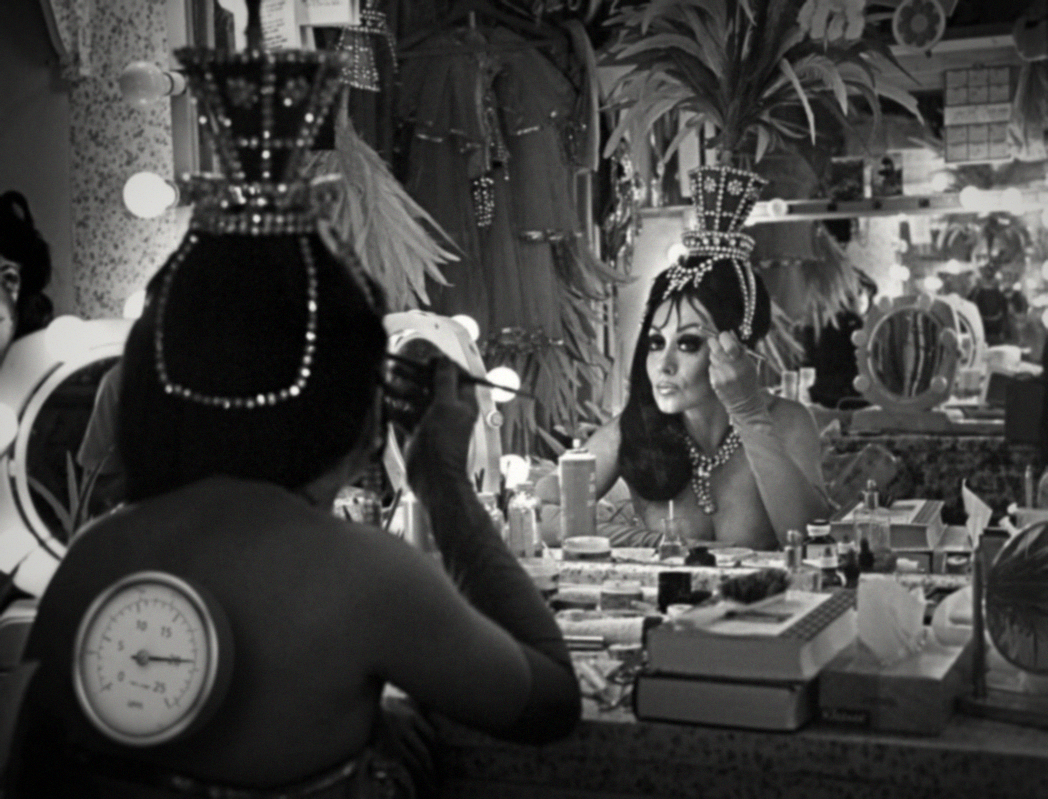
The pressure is 20 MPa
